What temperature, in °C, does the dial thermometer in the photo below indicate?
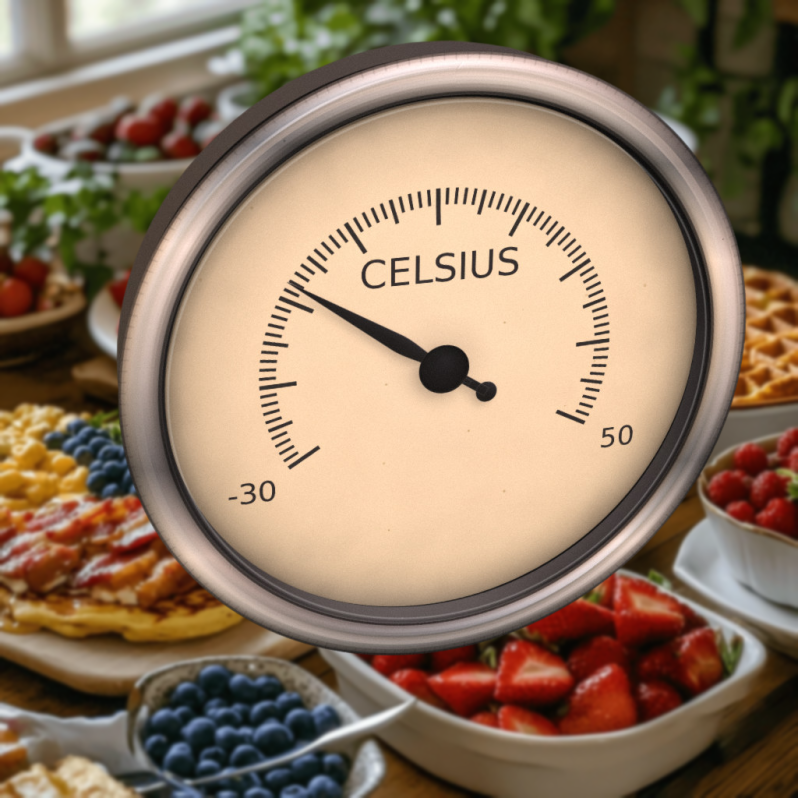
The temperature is -8 °C
